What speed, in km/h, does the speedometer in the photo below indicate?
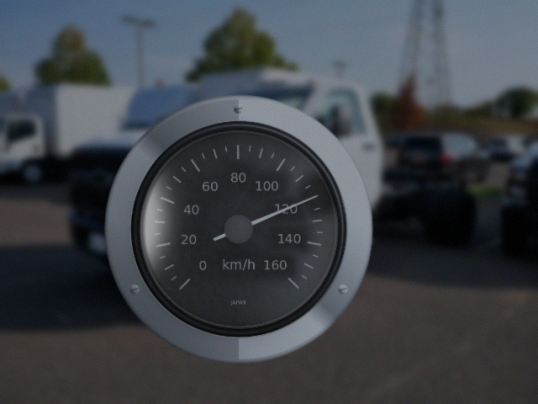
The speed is 120 km/h
